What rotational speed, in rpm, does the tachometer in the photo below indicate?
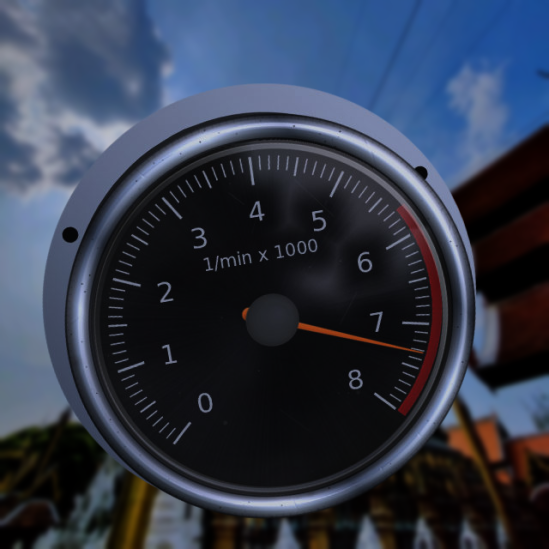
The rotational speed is 7300 rpm
